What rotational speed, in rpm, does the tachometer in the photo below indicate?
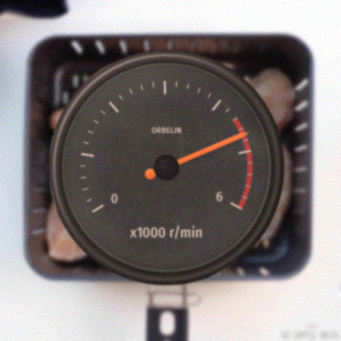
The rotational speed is 4700 rpm
